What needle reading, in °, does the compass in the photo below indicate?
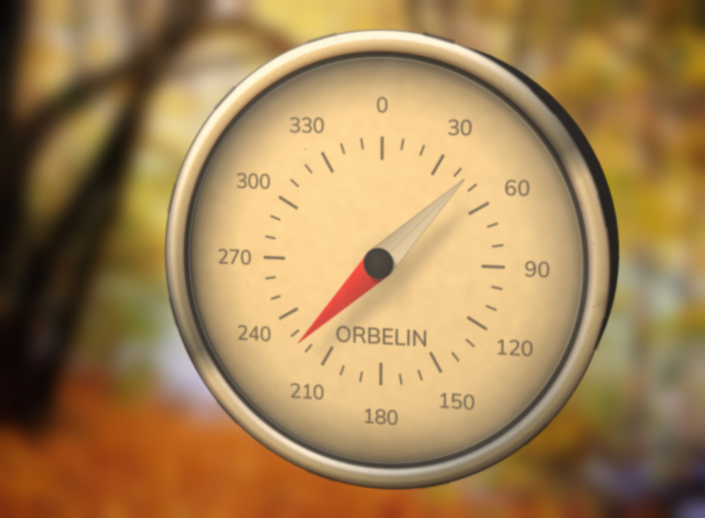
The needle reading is 225 °
